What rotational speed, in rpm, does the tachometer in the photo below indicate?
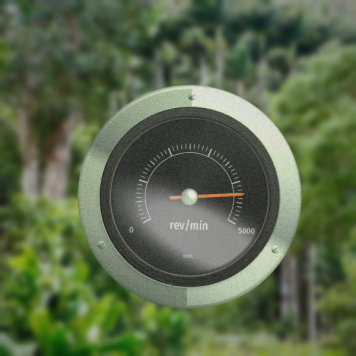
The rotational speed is 4300 rpm
